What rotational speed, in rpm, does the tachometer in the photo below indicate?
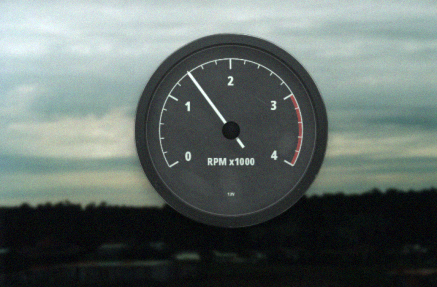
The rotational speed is 1400 rpm
